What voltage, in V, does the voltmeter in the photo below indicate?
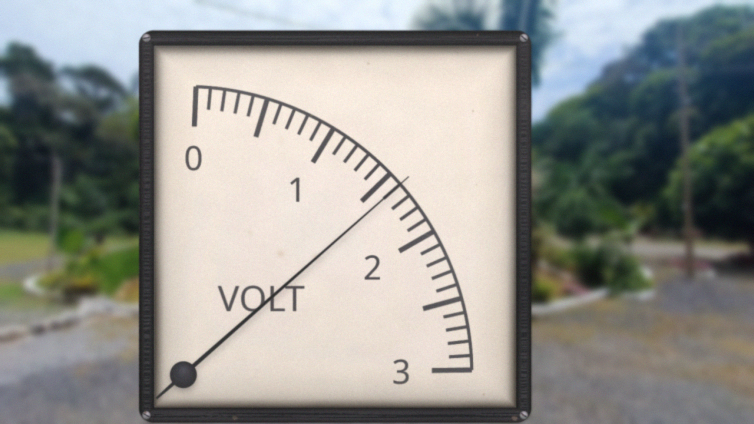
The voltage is 1.6 V
